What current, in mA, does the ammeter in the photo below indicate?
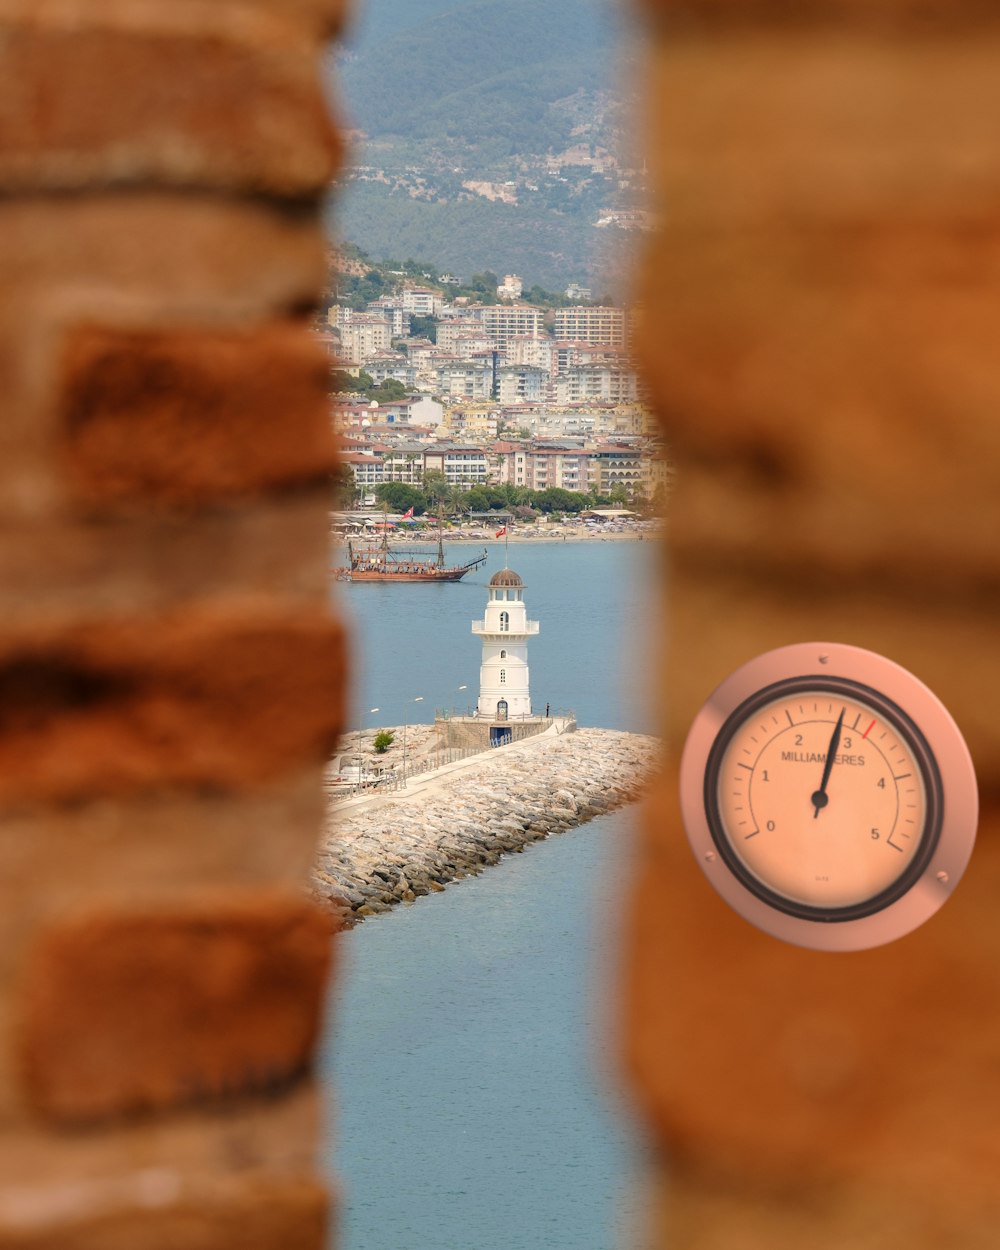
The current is 2.8 mA
